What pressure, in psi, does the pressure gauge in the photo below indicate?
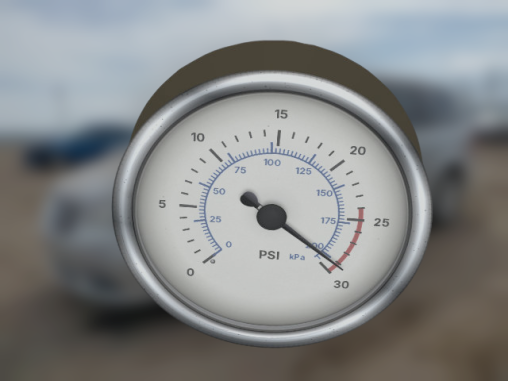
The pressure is 29 psi
